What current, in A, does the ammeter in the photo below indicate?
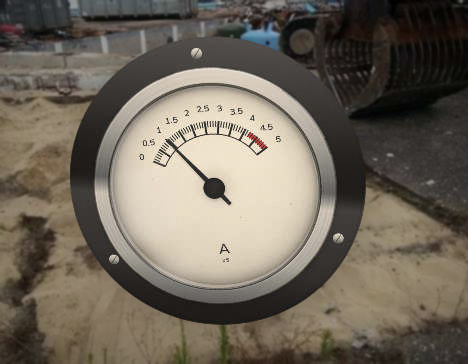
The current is 1 A
